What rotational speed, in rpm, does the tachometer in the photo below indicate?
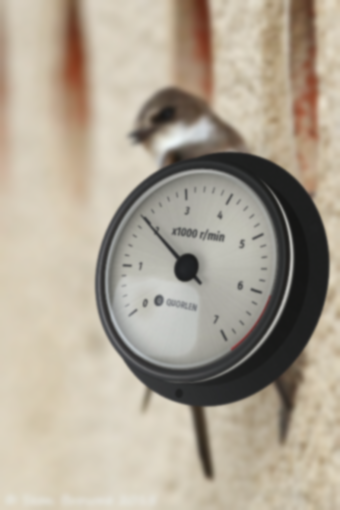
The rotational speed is 2000 rpm
